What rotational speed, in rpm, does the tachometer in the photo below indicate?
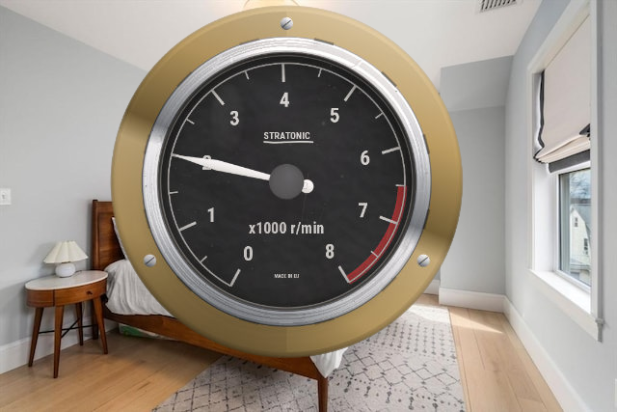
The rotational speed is 2000 rpm
